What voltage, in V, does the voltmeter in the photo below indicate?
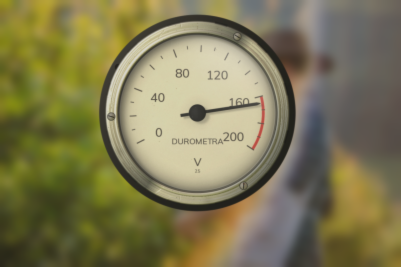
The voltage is 165 V
